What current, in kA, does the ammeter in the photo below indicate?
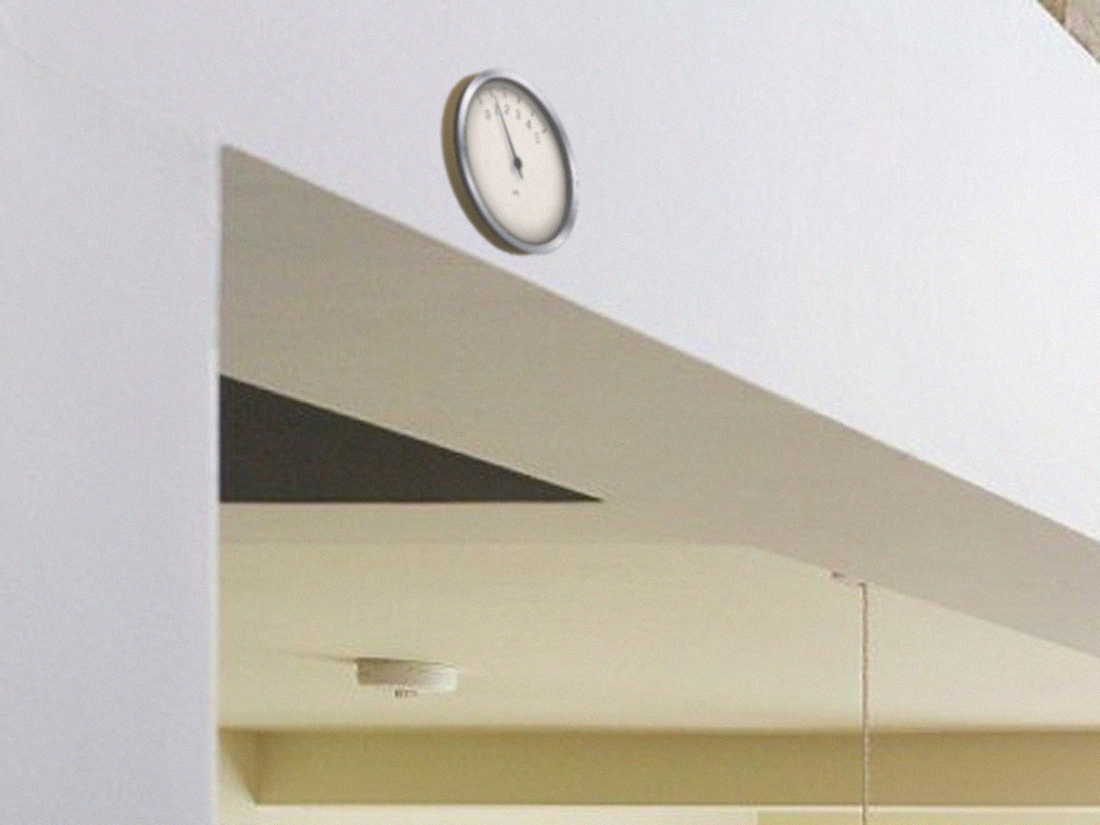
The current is 1 kA
